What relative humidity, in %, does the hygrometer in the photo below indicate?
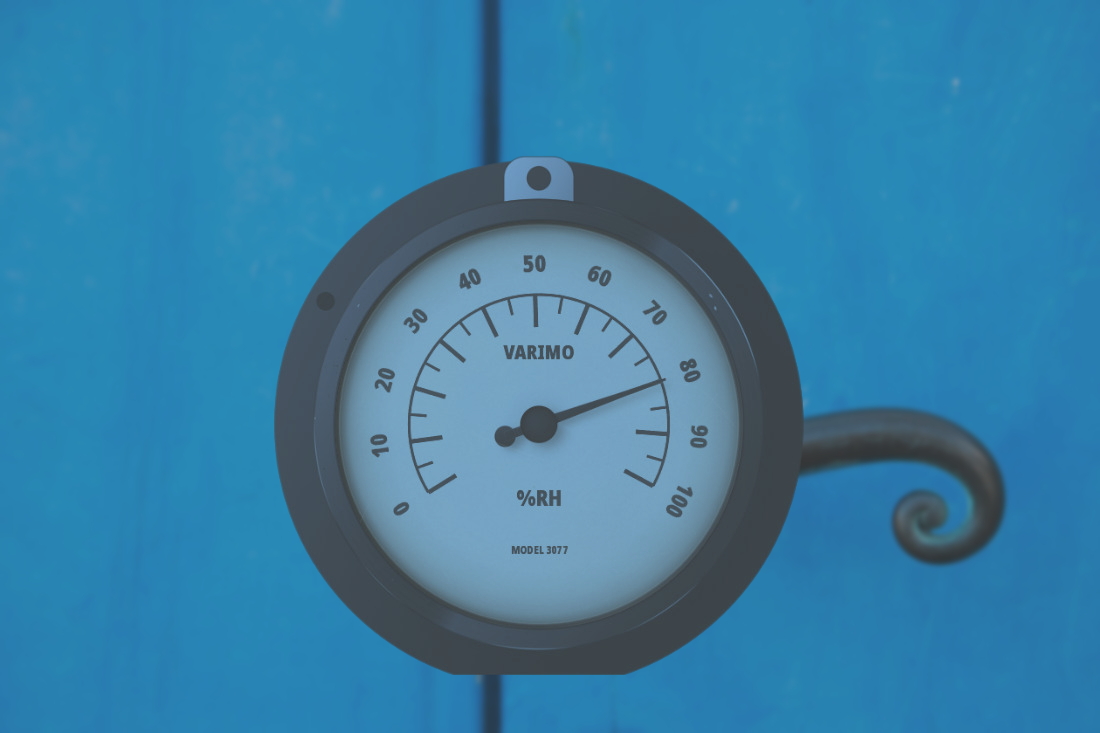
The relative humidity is 80 %
